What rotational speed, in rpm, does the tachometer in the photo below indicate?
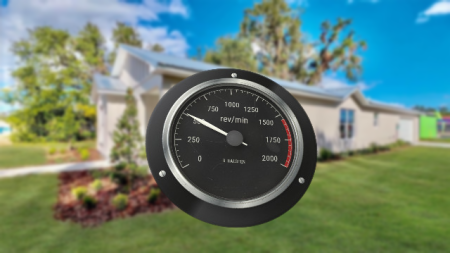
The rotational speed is 500 rpm
